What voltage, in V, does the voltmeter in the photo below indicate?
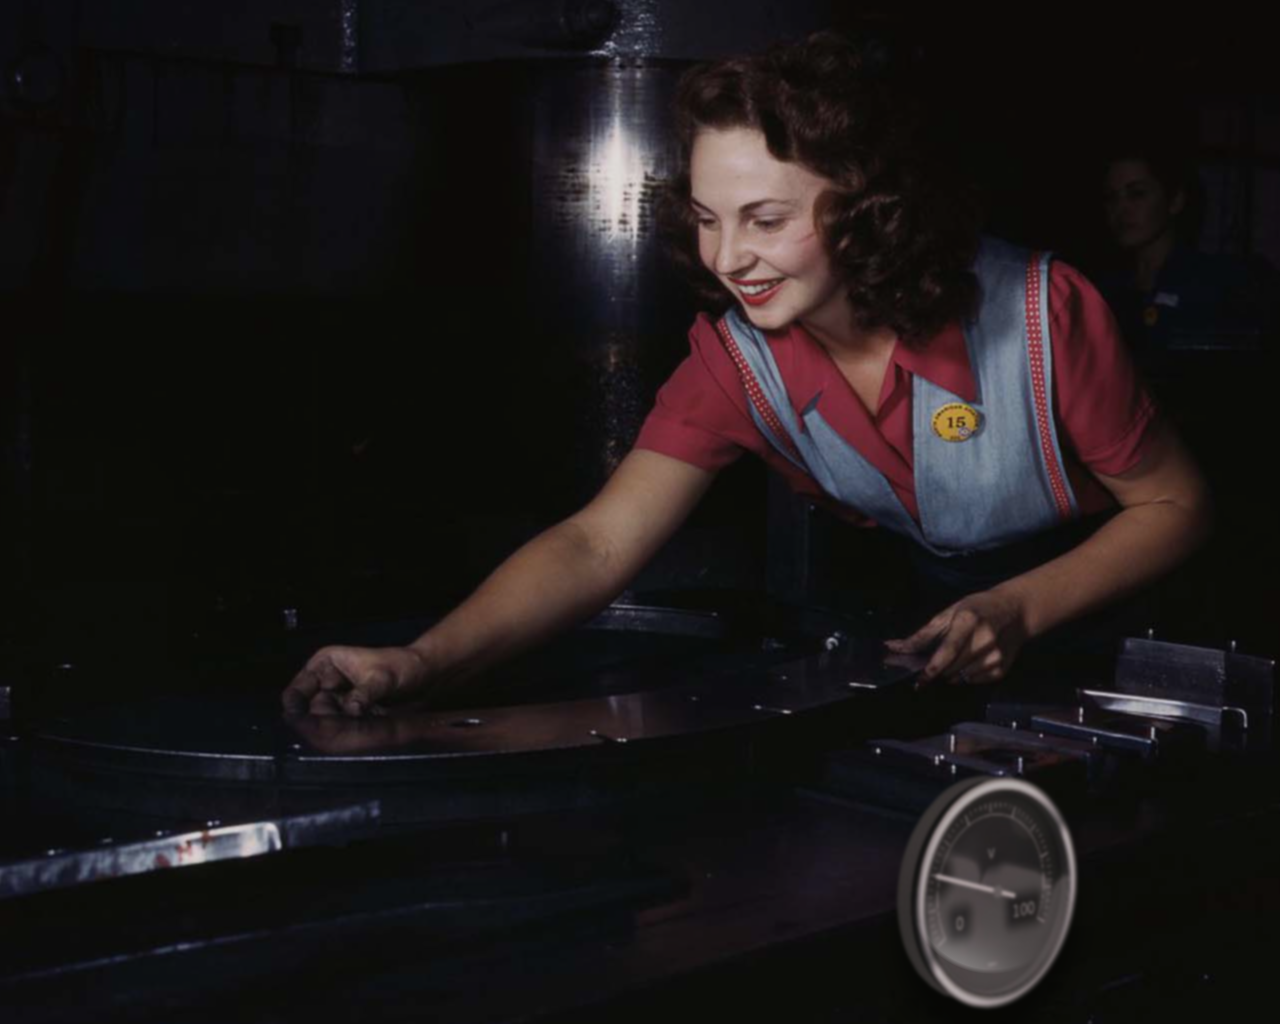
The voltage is 20 V
